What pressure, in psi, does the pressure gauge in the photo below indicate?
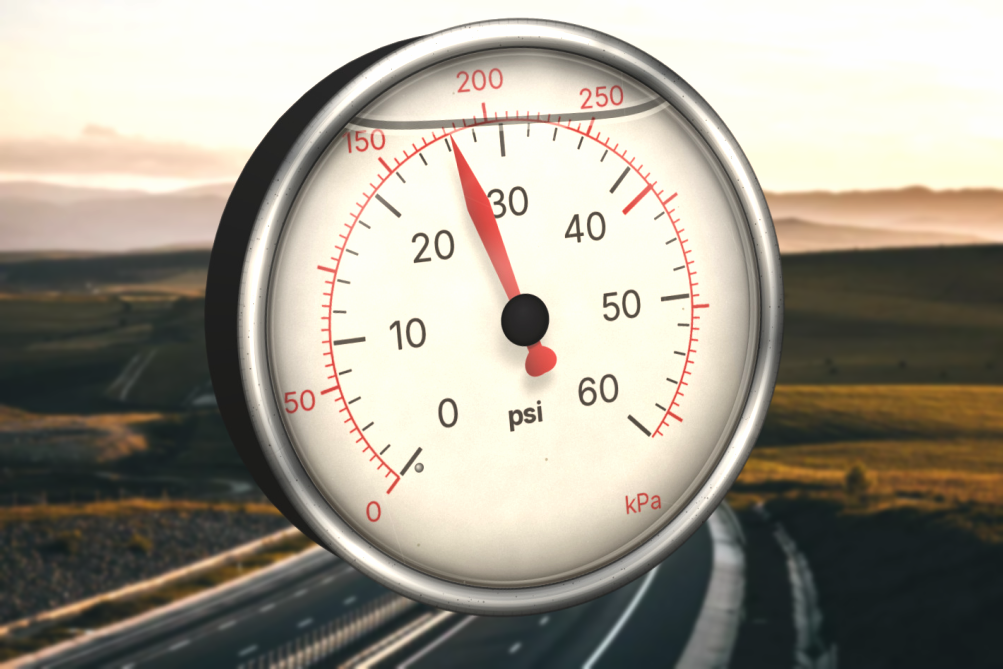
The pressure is 26 psi
